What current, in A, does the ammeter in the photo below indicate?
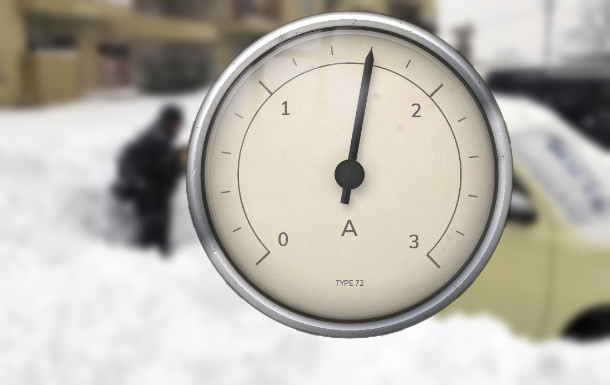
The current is 1.6 A
